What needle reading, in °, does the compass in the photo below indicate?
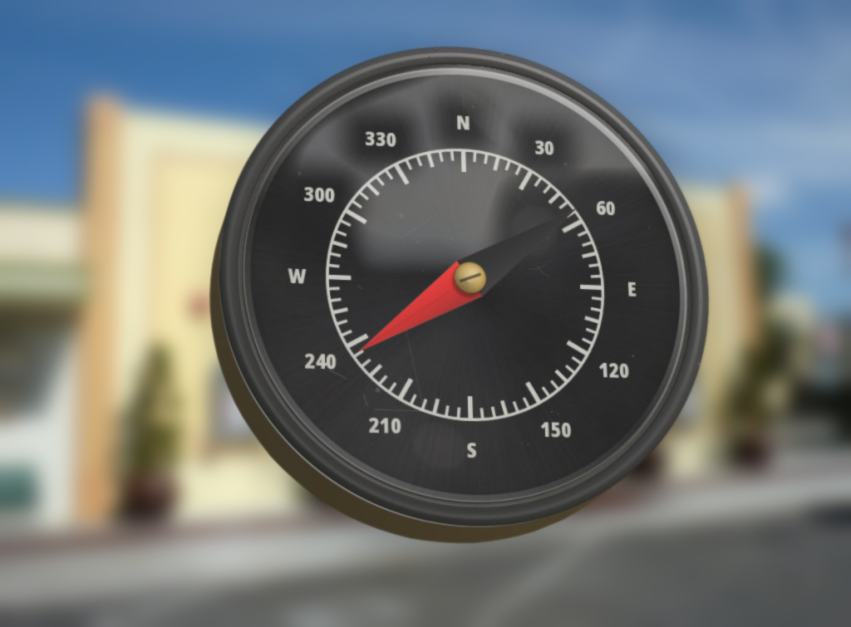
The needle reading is 235 °
